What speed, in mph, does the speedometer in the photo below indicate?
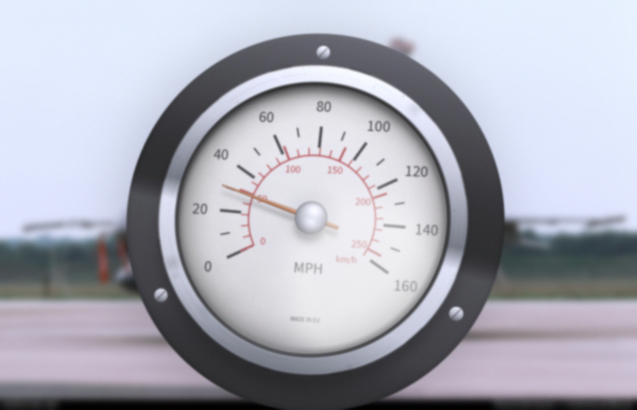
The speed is 30 mph
